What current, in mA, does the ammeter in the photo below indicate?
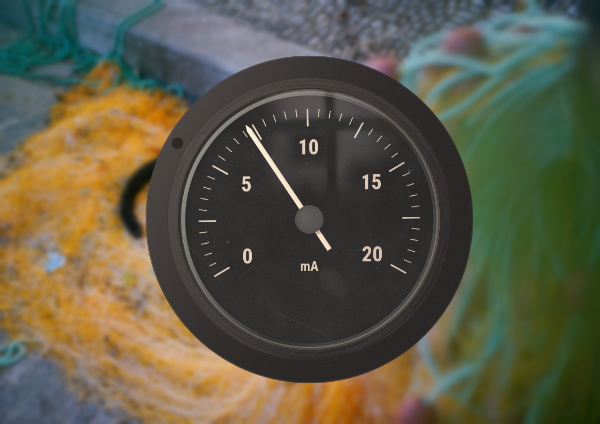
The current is 7.25 mA
